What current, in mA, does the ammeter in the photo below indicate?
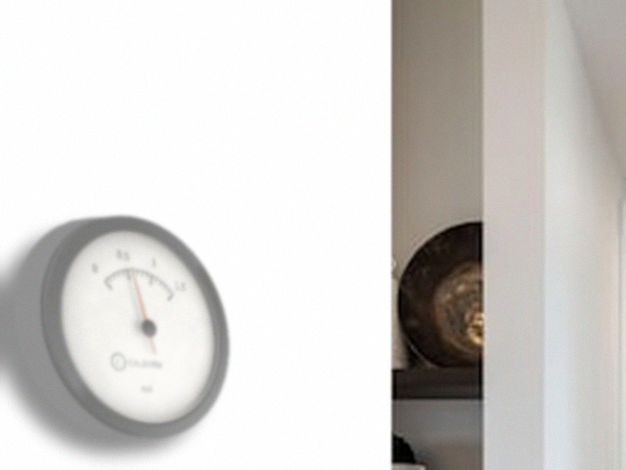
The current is 0.5 mA
